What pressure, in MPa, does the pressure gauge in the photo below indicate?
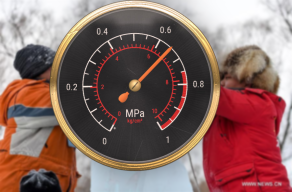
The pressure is 0.65 MPa
